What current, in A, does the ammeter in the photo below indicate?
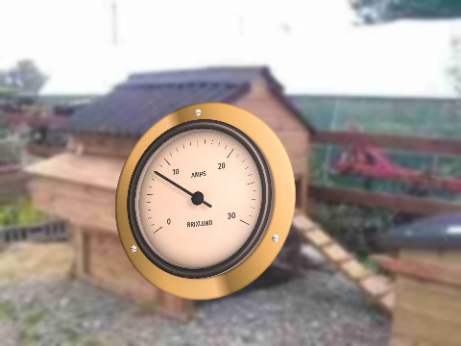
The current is 8 A
